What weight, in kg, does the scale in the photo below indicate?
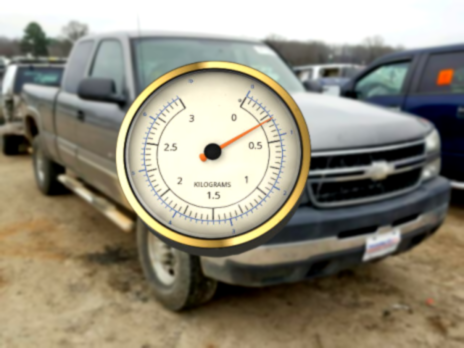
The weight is 0.3 kg
